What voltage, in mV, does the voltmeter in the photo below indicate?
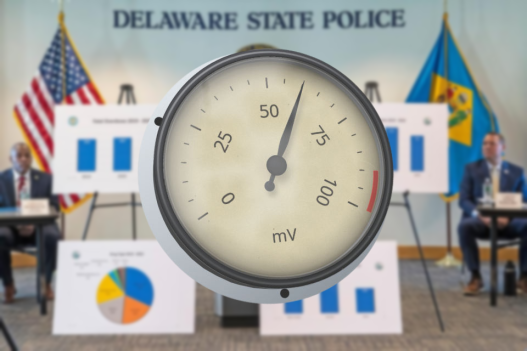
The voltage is 60 mV
